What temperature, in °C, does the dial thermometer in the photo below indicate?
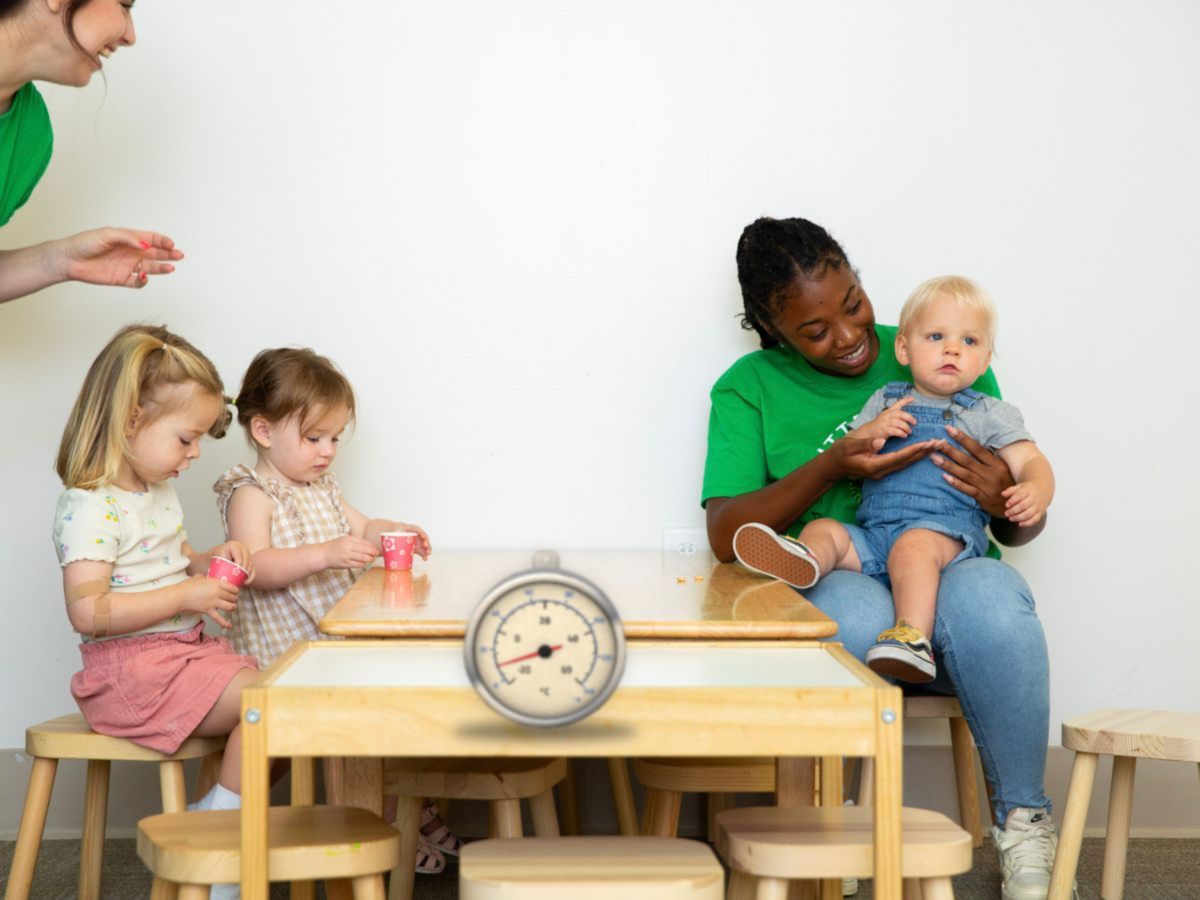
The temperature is -12 °C
